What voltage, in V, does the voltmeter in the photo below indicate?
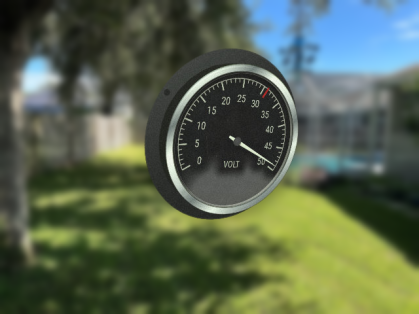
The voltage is 49 V
